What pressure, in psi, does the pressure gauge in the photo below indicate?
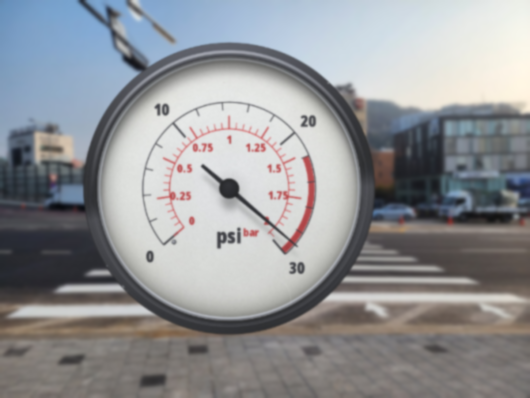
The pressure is 29 psi
